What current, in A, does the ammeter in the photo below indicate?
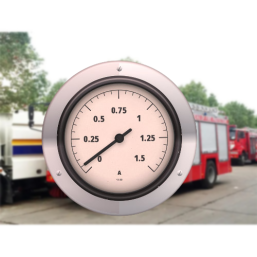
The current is 0.05 A
